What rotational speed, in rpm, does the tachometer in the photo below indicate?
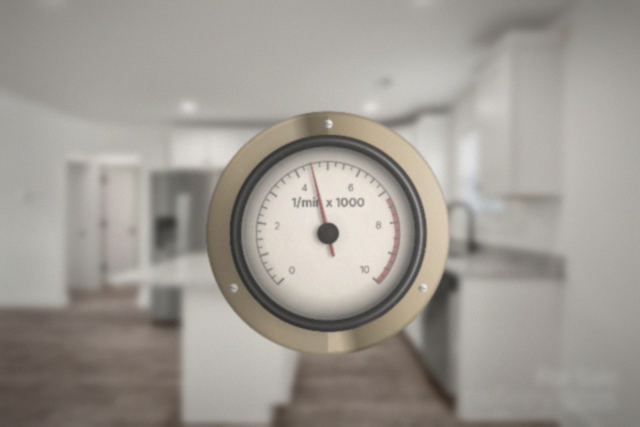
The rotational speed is 4500 rpm
